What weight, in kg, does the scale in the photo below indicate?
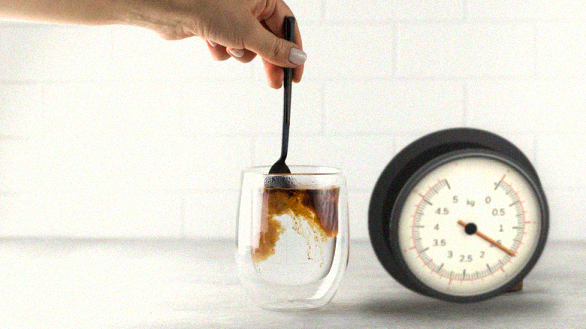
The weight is 1.5 kg
